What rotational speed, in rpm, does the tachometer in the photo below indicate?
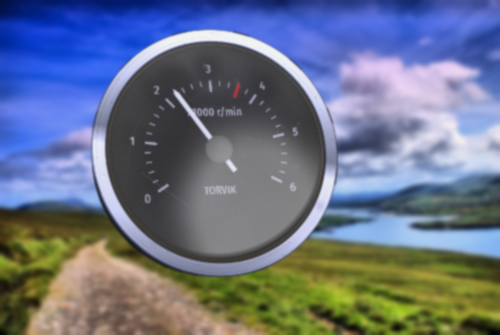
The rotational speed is 2200 rpm
